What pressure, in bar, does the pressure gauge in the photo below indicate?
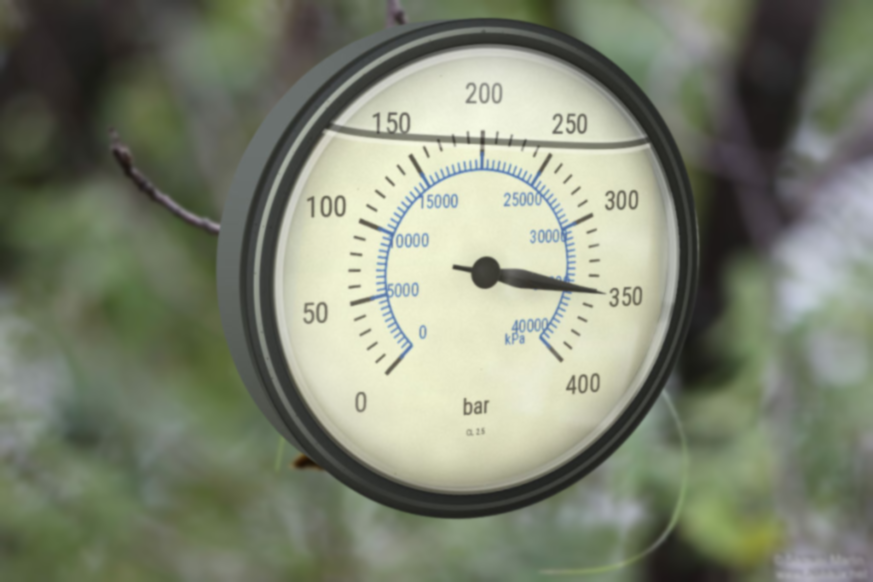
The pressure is 350 bar
